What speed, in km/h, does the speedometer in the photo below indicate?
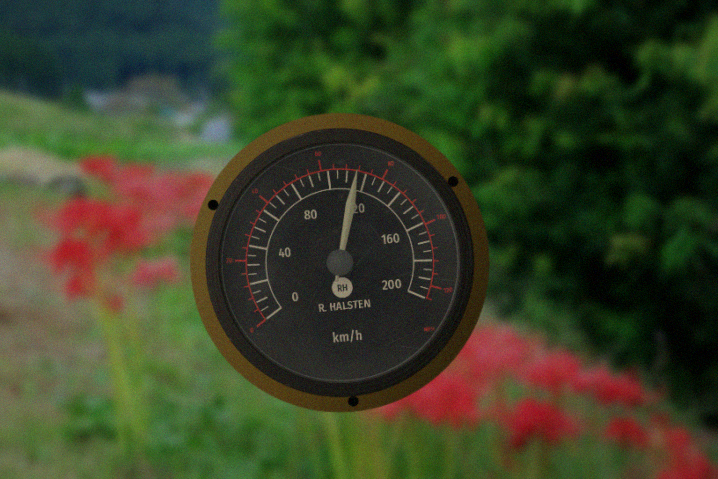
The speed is 115 km/h
